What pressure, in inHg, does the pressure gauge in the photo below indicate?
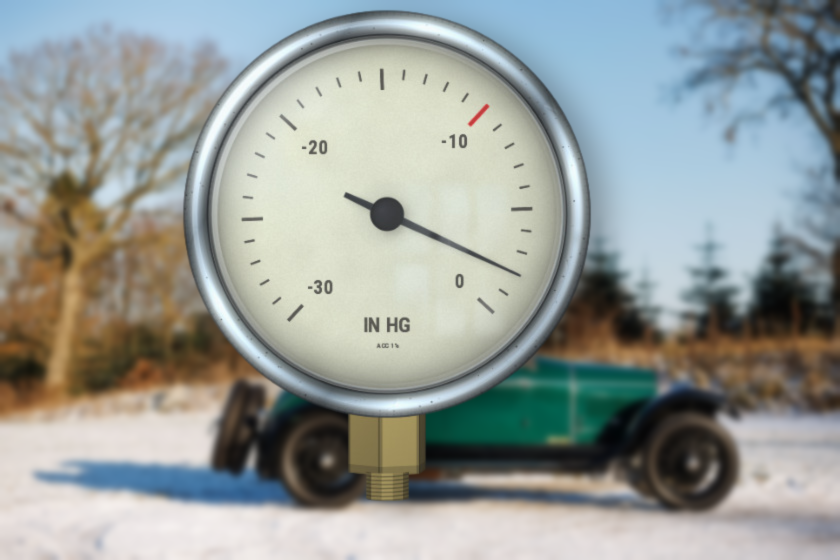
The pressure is -2 inHg
